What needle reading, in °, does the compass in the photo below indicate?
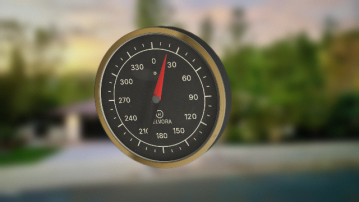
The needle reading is 20 °
